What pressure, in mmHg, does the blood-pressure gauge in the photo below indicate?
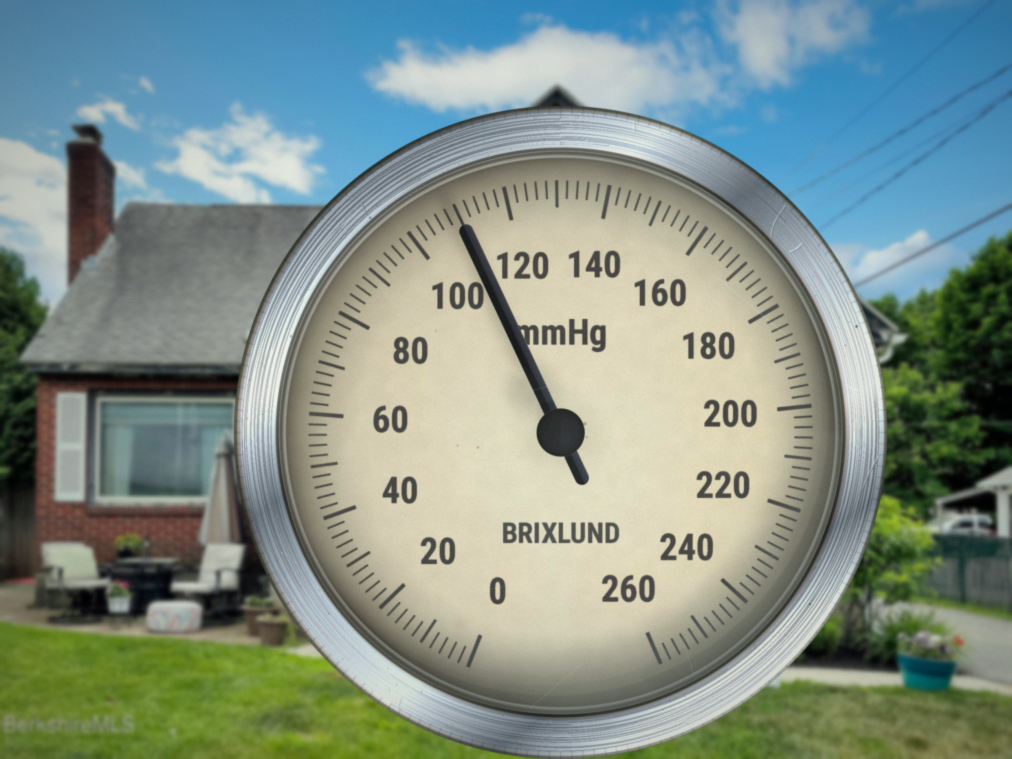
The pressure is 110 mmHg
